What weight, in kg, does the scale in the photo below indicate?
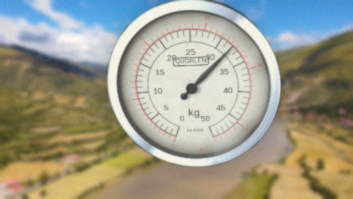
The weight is 32 kg
